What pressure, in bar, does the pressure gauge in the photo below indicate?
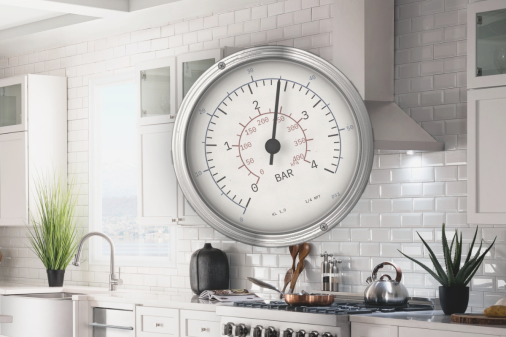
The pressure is 2.4 bar
